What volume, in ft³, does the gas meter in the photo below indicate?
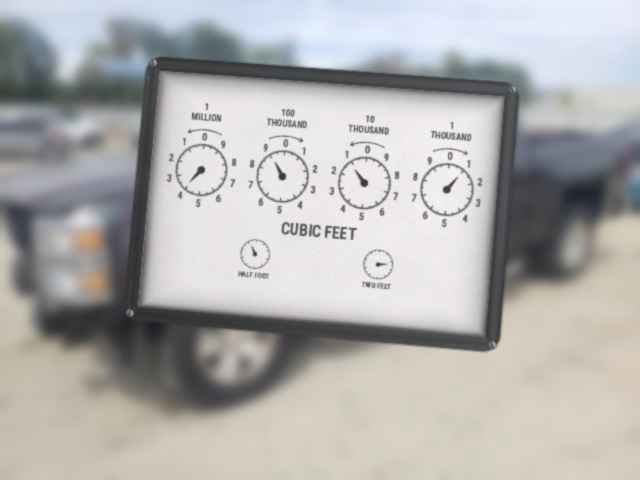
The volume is 391100 ft³
